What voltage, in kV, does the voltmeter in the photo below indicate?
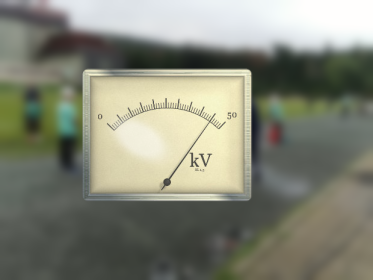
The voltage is 45 kV
